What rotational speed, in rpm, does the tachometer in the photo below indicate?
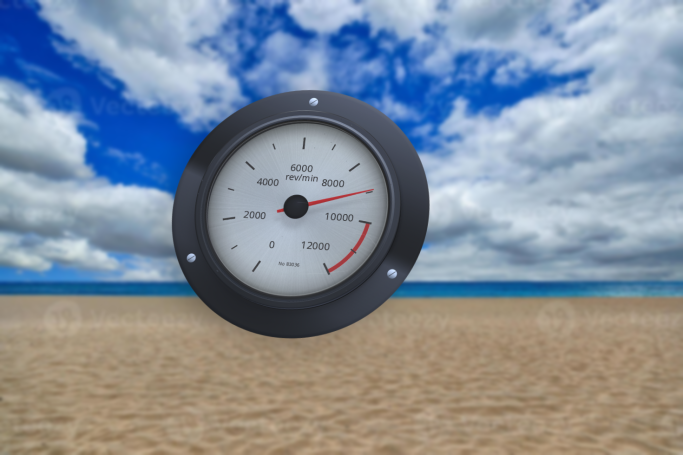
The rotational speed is 9000 rpm
